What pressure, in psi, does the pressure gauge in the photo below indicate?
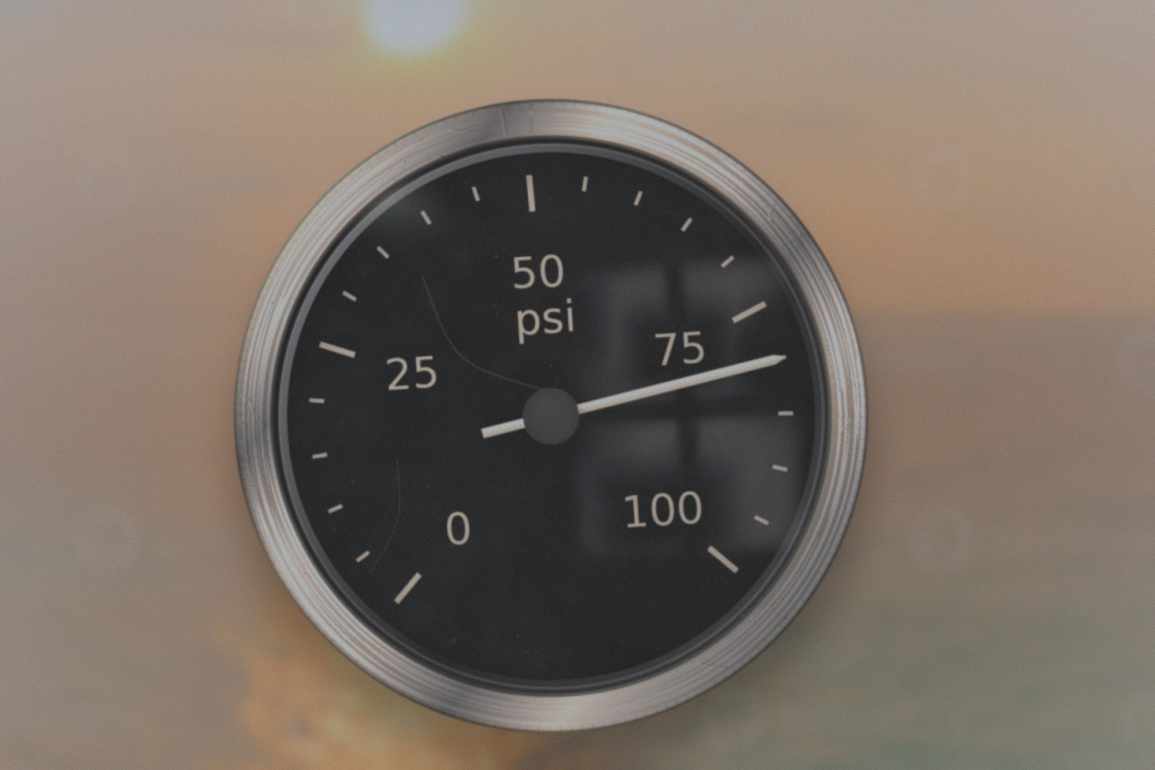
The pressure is 80 psi
